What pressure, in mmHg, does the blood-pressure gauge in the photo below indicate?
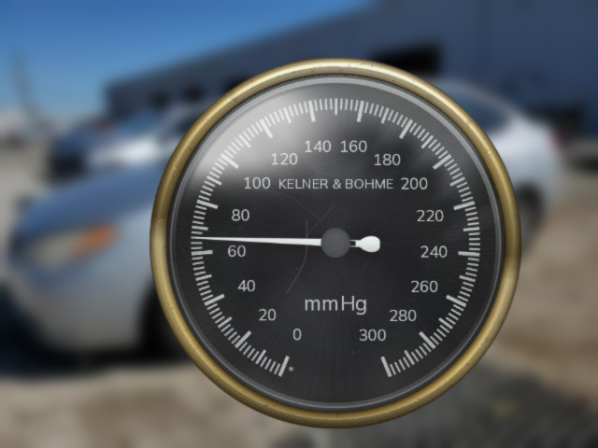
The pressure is 66 mmHg
